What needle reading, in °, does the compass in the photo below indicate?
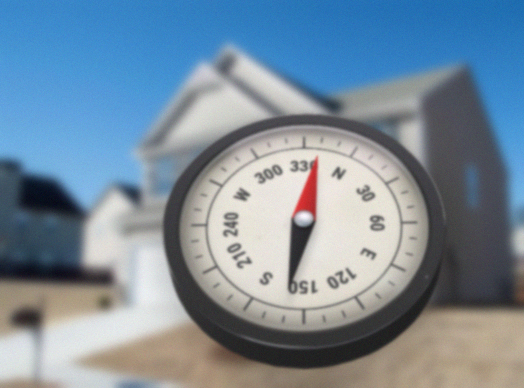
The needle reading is 340 °
